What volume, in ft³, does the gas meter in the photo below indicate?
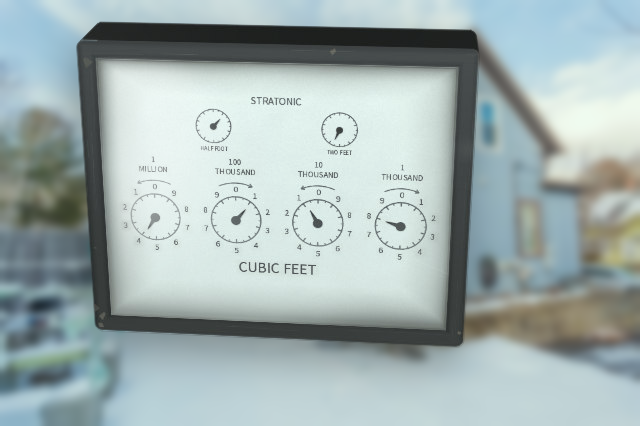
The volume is 410800 ft³
